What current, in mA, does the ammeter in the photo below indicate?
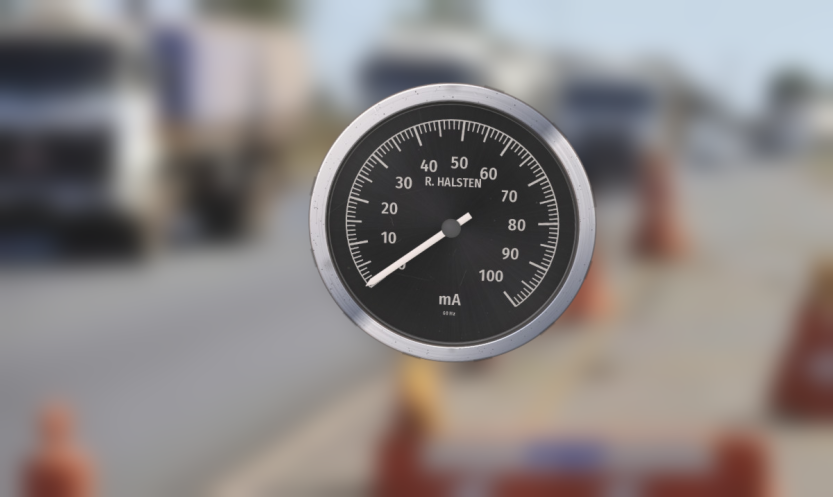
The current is 1 mA
